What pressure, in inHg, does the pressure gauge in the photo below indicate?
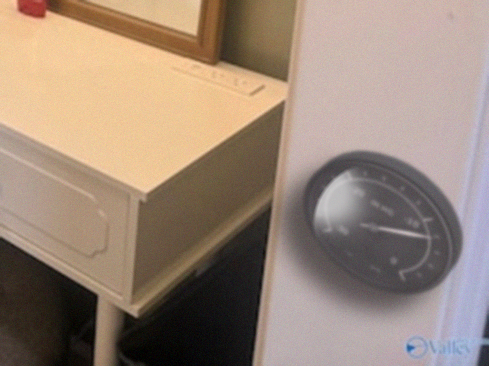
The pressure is -8 inHg
